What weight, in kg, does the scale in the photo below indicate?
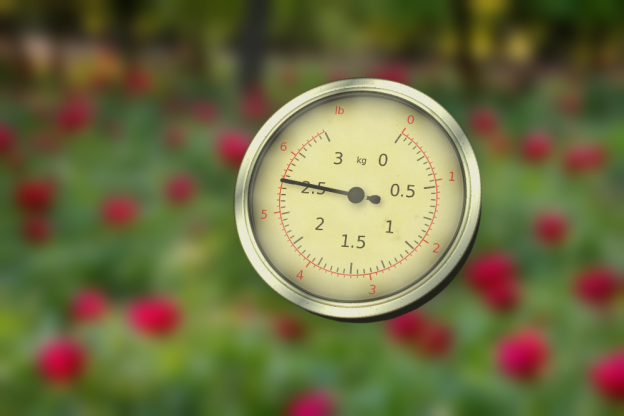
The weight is 2.5 kg
